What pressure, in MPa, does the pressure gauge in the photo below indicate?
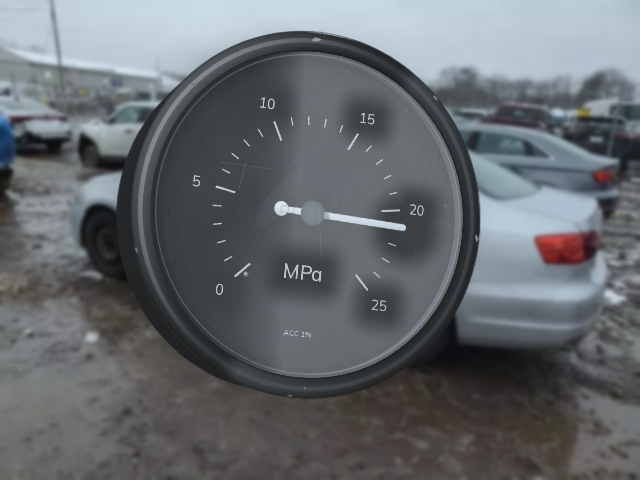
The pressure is 21 MPa
